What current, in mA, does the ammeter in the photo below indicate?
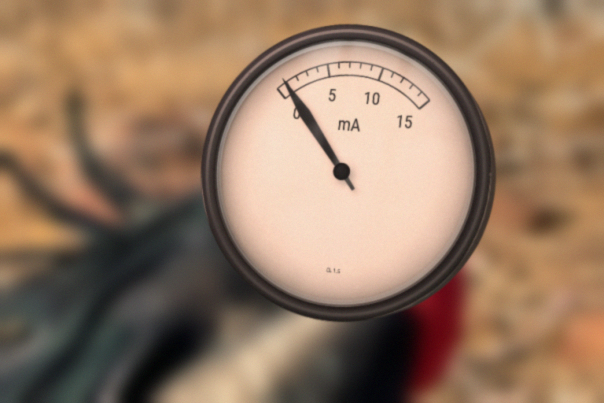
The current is 1 mA
